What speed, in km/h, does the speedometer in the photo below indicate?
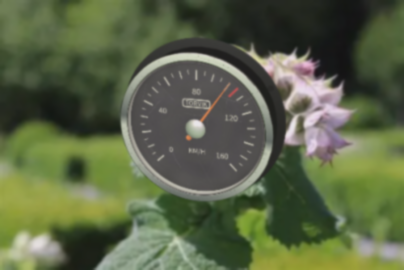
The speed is 100 km/h
